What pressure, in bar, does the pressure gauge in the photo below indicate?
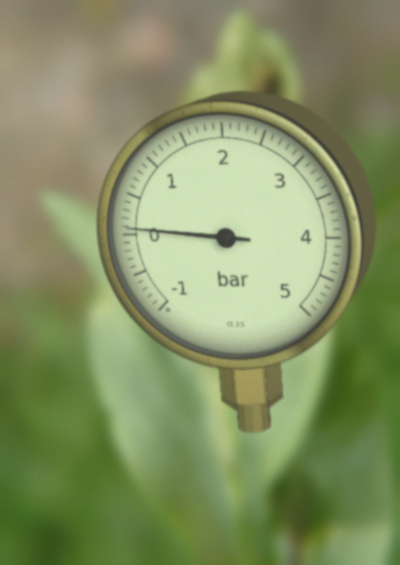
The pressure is 0.1 bar
